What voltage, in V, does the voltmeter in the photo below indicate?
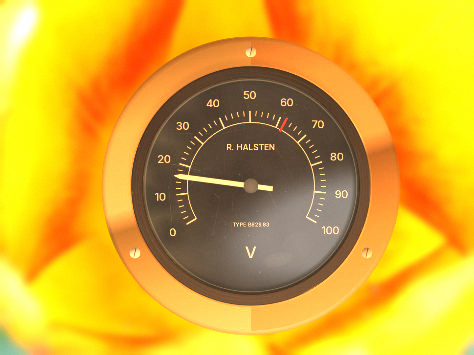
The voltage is 16 V
